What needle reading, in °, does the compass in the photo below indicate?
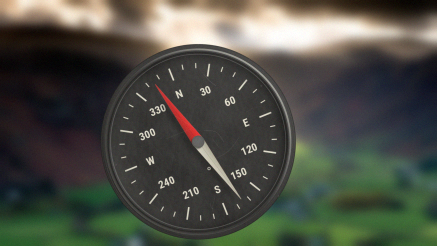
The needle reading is 345 °
